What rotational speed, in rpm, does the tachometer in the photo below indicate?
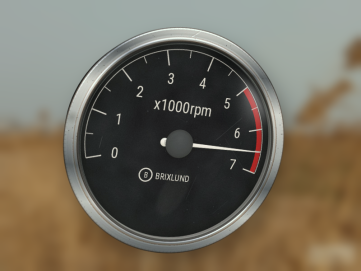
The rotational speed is 6500 rpm
